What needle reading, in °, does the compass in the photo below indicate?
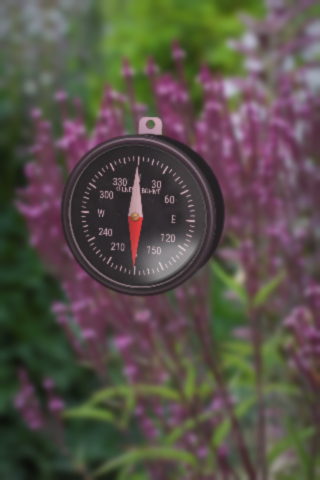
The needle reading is 180 °
